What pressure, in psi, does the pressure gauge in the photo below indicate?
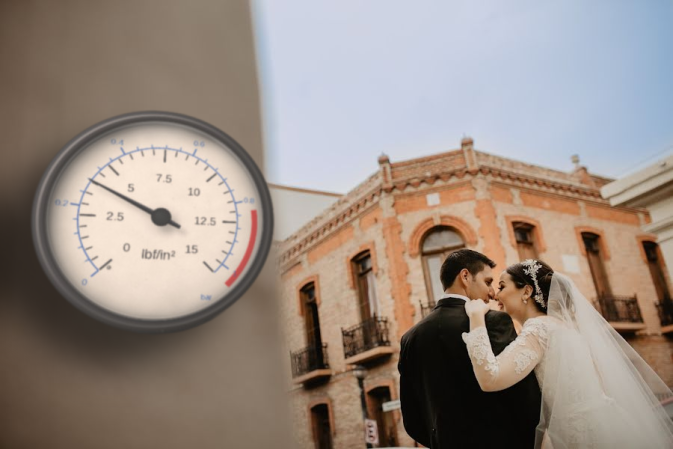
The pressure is 4 psi
